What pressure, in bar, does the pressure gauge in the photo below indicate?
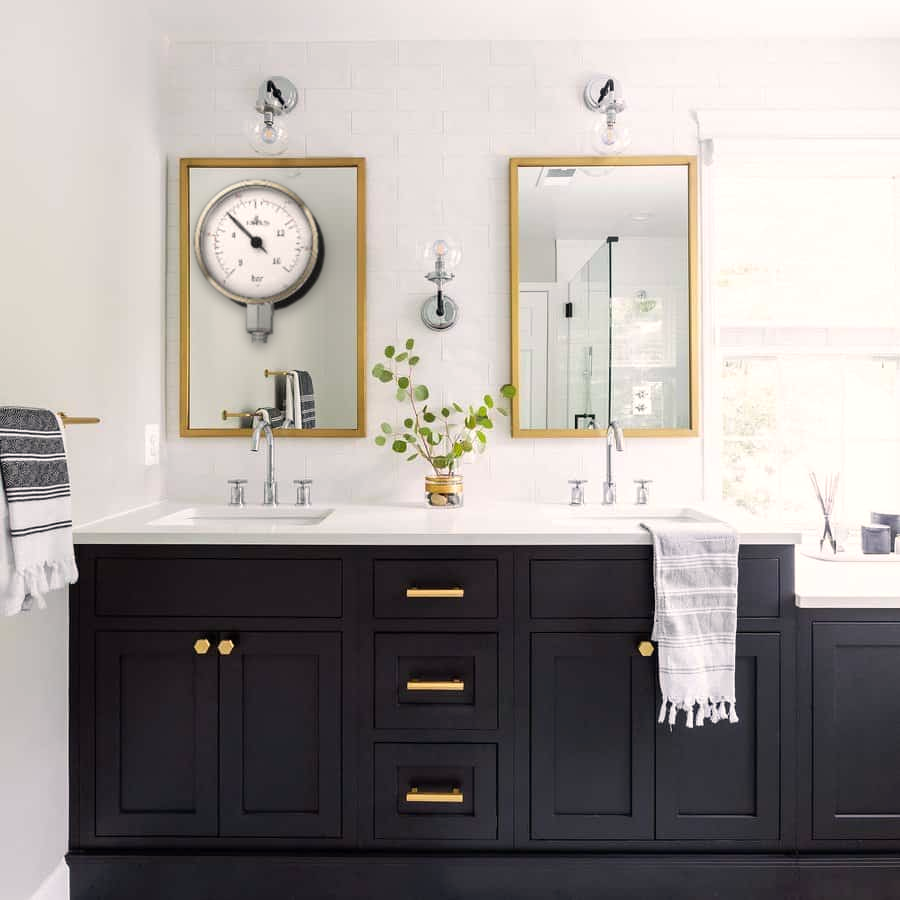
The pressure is 5.5 bar
